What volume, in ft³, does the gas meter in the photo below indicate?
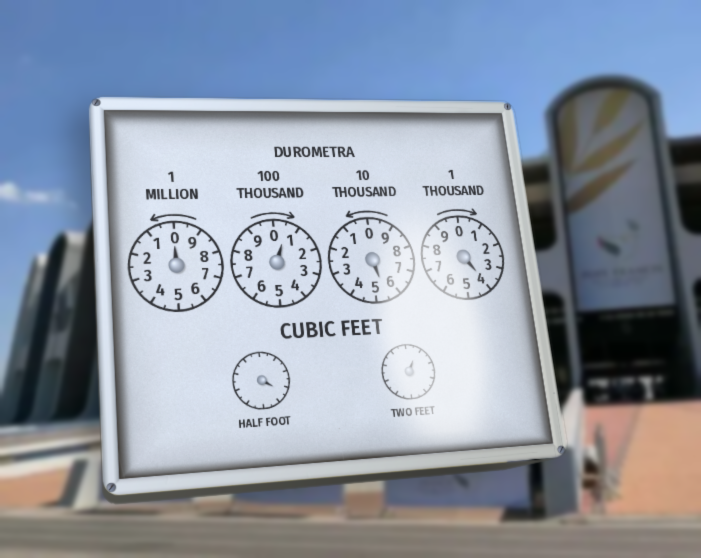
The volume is 5400 ft³
